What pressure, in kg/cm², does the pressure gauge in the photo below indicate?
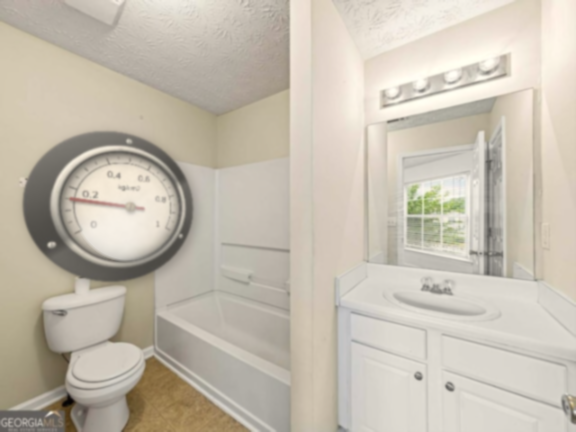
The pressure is 0.15 kg/cm²
